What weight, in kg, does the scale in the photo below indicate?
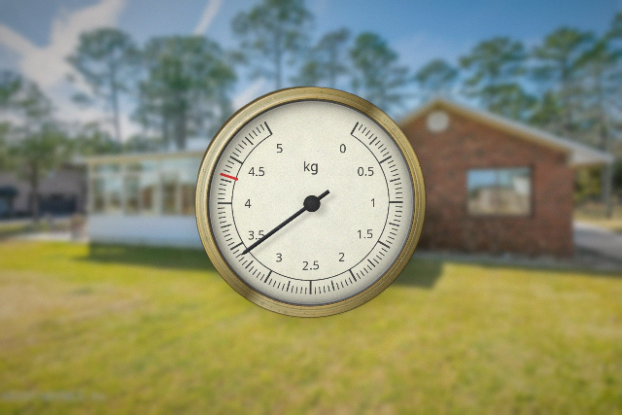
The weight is 3.4 kg
